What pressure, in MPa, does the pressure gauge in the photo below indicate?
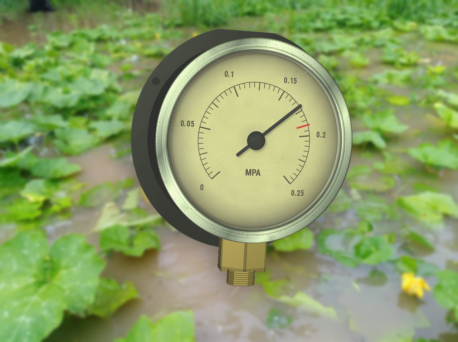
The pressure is 0.17 MPa
